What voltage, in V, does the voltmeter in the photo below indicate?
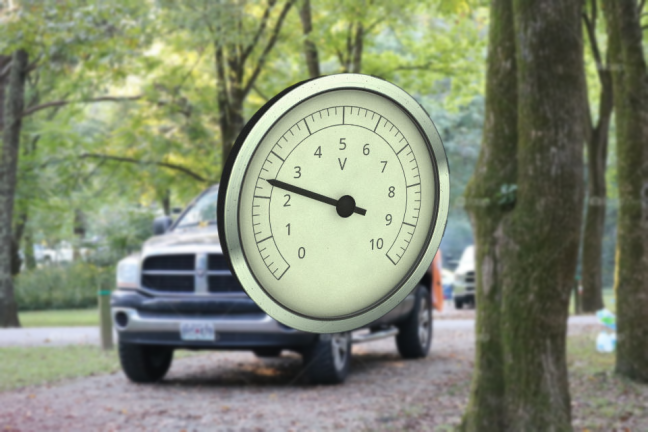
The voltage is 2.4 V
